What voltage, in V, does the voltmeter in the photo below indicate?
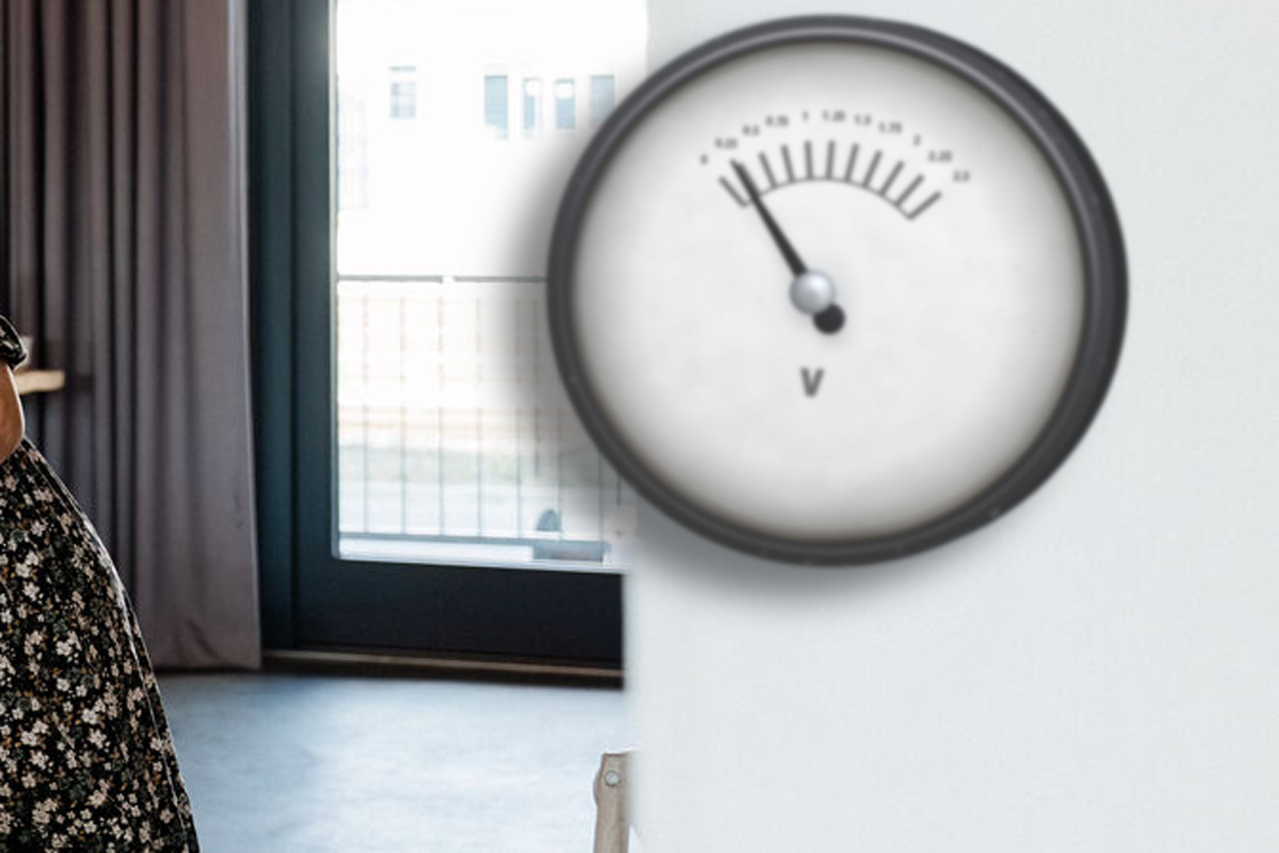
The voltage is 0.25 V
